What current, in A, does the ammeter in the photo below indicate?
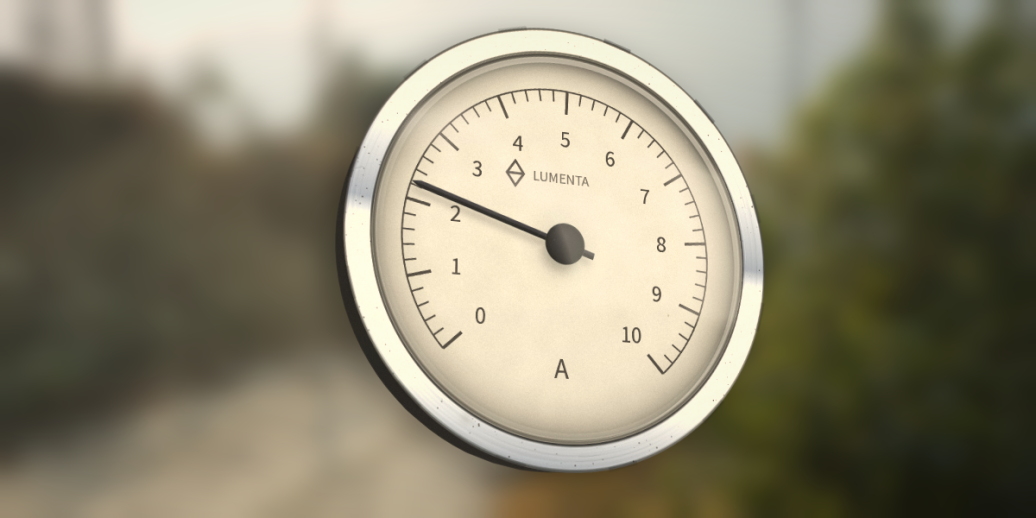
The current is 2.2 A
